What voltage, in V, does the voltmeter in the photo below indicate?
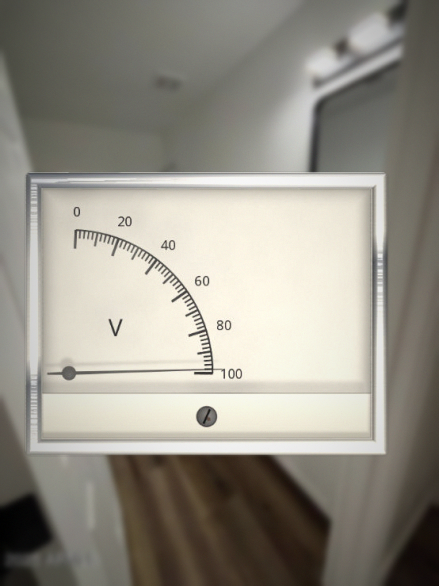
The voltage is 98 V
